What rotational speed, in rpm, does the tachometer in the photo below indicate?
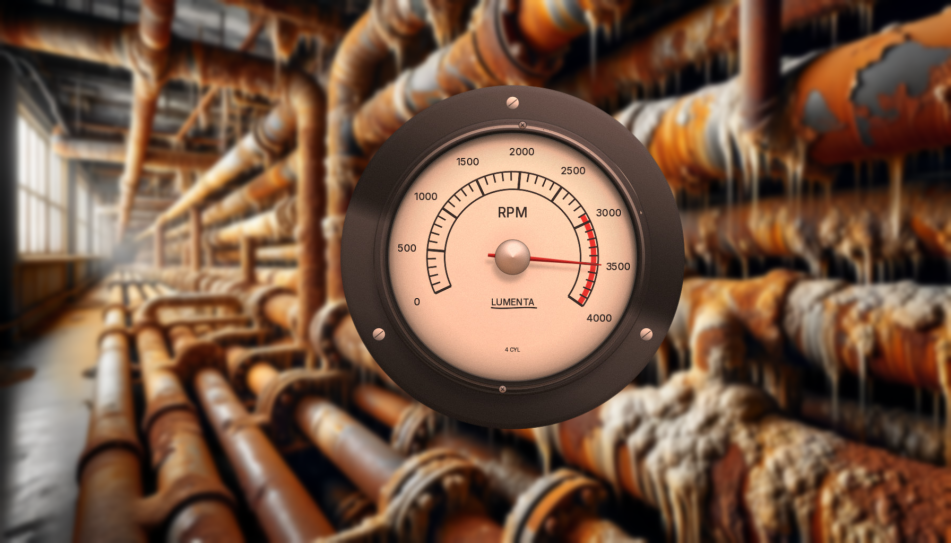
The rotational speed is 3500 rpm
